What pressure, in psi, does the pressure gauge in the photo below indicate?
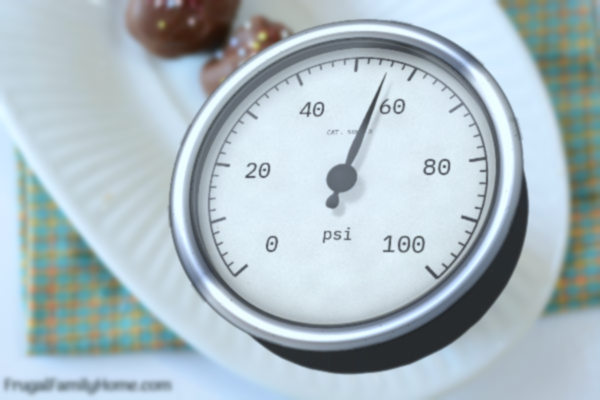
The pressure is 56 psi
